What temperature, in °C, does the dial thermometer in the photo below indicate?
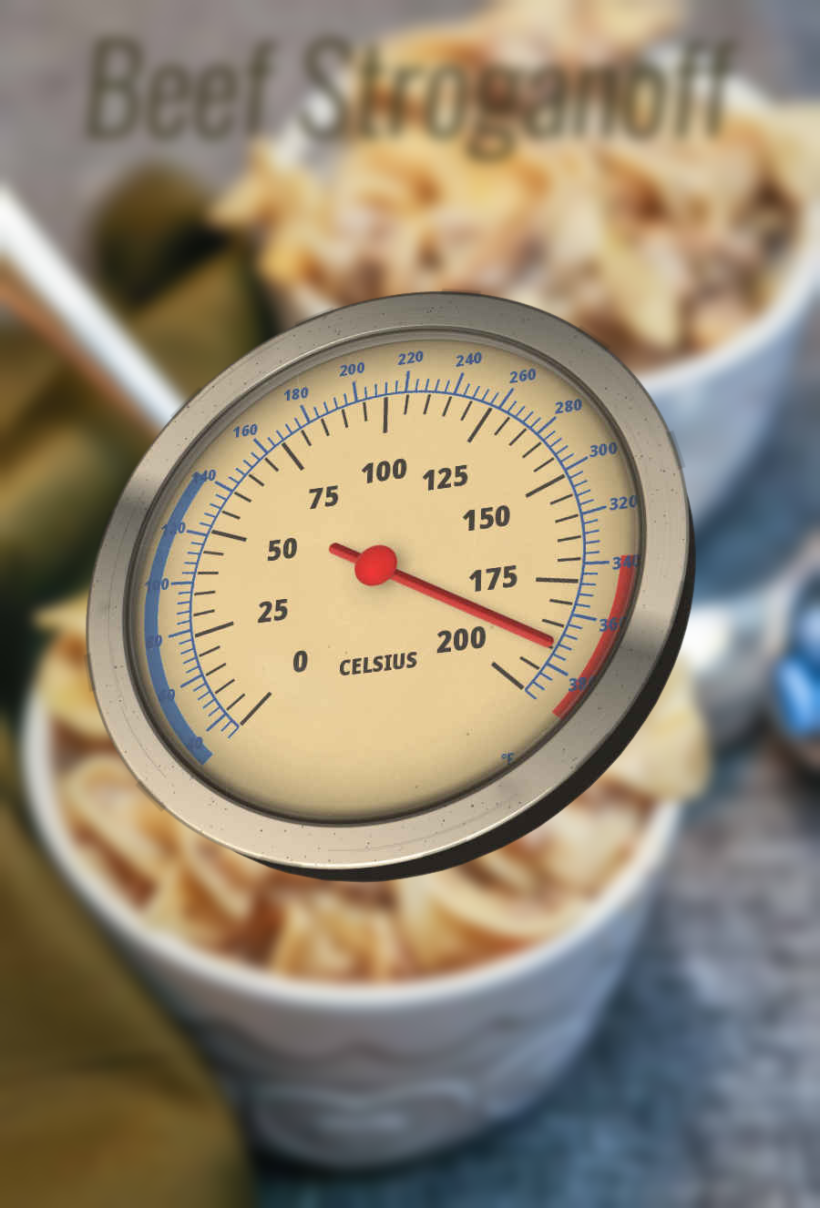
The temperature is 190 °C
